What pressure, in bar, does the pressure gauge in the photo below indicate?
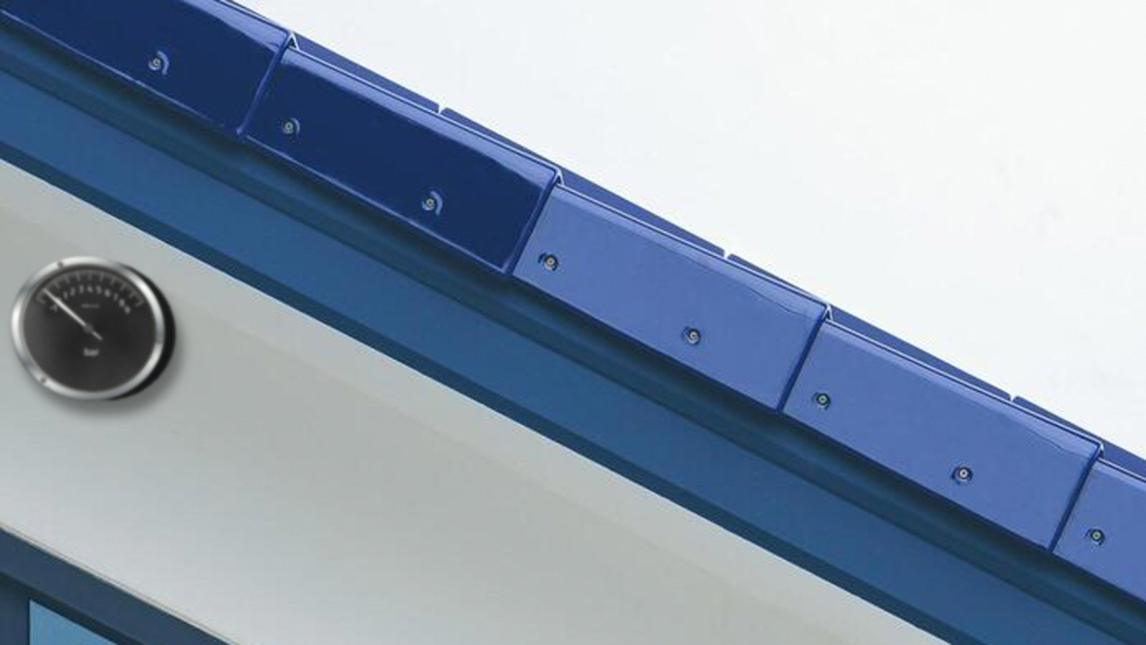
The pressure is 0 bar
